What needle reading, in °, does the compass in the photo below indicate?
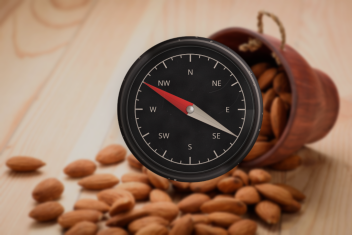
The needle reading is 300 °
